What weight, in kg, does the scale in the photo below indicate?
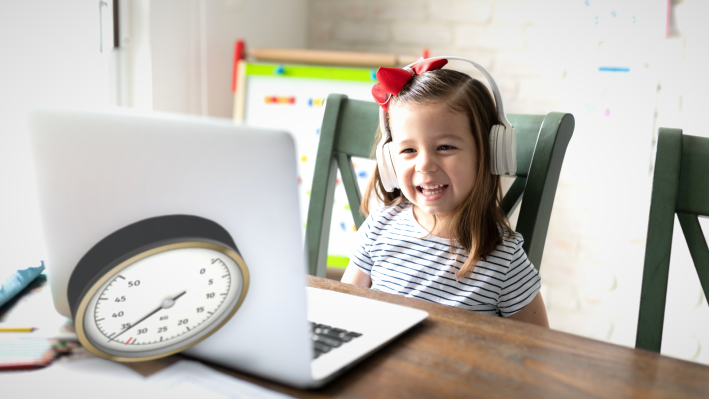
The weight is 35 kg
